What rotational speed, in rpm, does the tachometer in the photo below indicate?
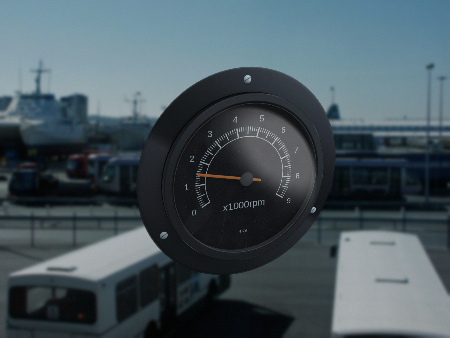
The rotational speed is 1500 rpm
